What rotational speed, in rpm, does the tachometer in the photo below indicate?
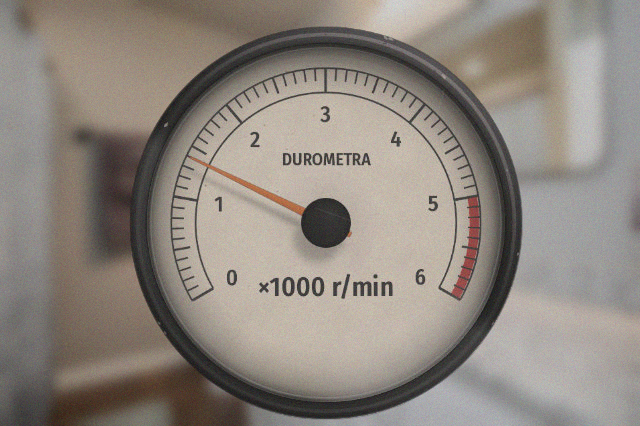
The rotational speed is 1400 rpm
